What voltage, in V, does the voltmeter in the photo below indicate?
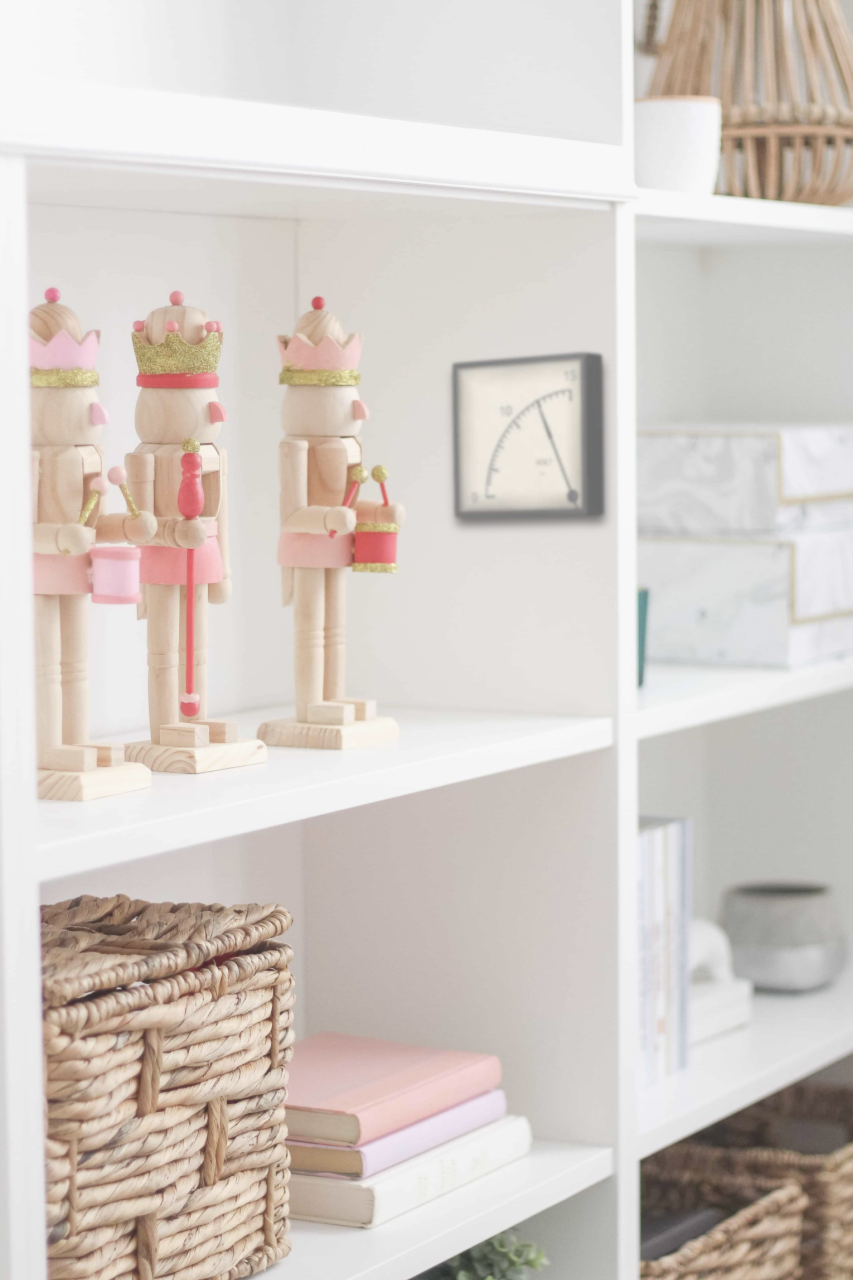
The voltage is 12.5 V
